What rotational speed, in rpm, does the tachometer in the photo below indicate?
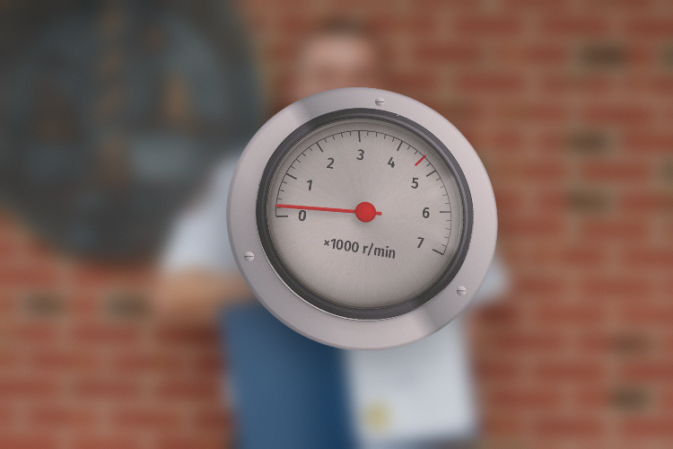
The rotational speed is 200 rpm
